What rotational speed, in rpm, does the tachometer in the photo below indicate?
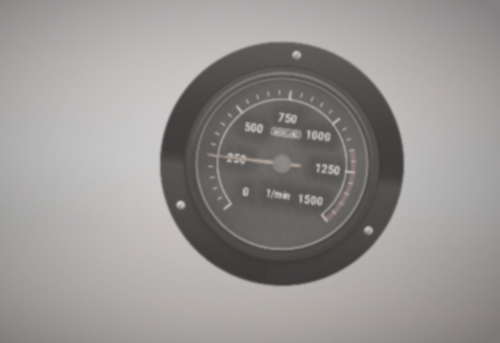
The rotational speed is 250 rpm
